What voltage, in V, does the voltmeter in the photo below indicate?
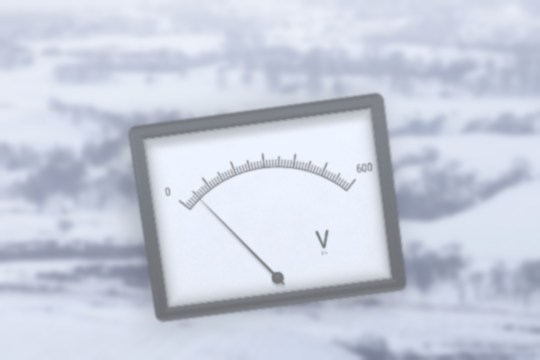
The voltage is 50 V
